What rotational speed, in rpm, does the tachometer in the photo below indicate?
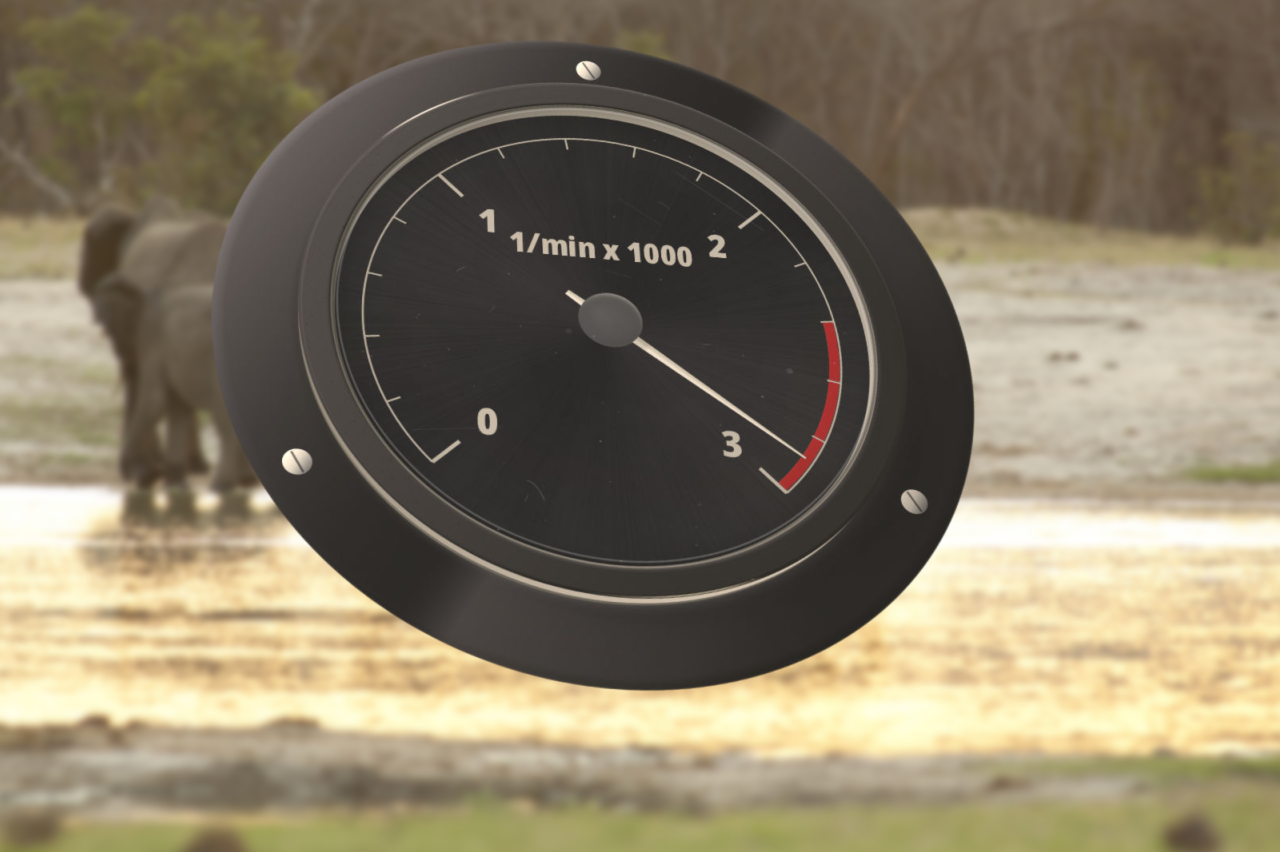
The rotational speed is 2900 rpm
